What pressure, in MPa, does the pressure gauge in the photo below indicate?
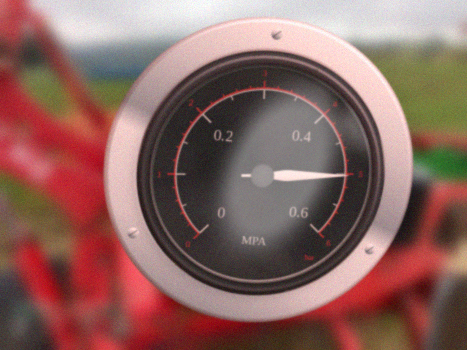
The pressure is 0.5 MPa
